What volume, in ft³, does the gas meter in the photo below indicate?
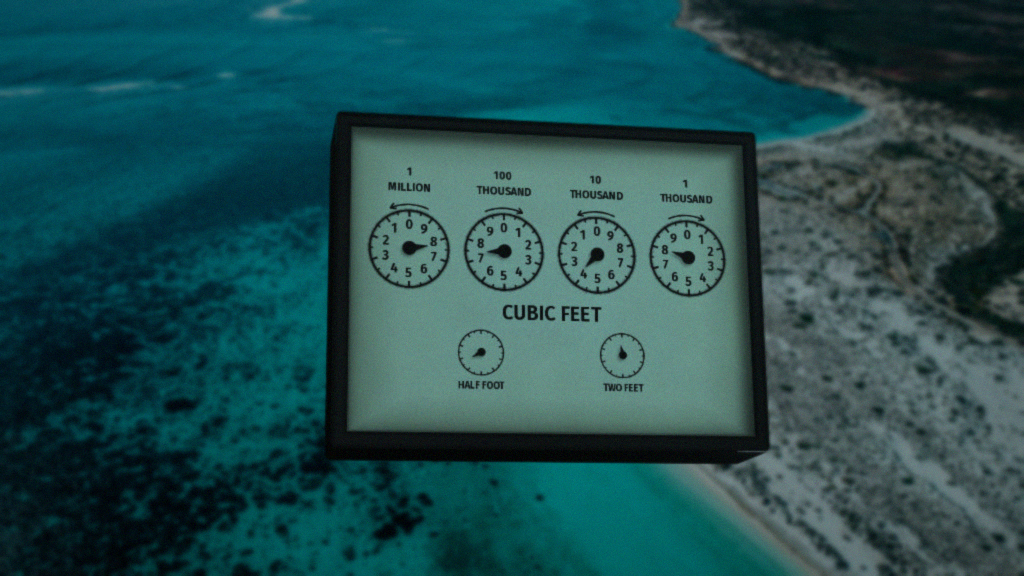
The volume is 773800 ft³
